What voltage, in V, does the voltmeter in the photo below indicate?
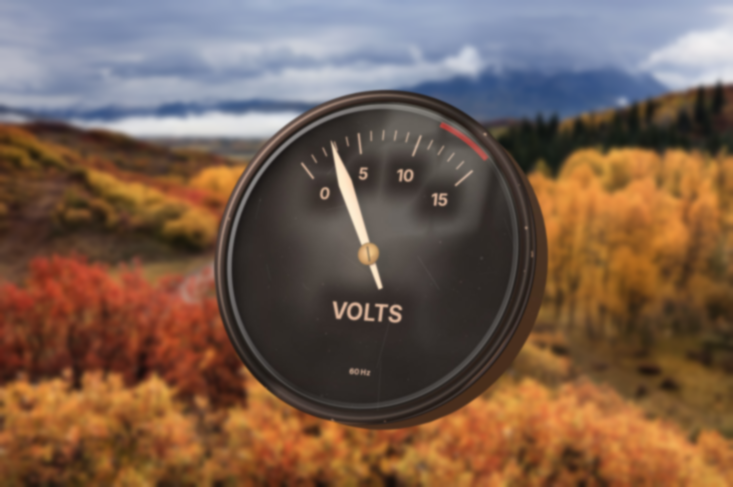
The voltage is 3 V
